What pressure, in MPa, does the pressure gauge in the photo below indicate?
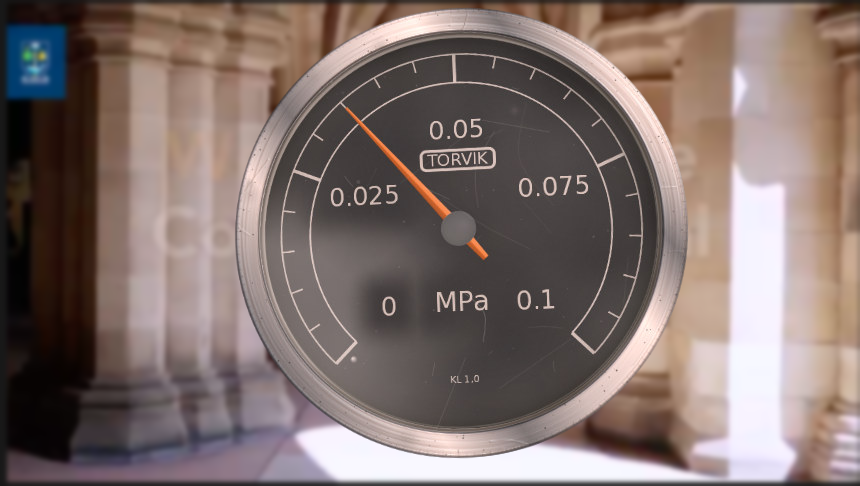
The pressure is 0.035 MPa
